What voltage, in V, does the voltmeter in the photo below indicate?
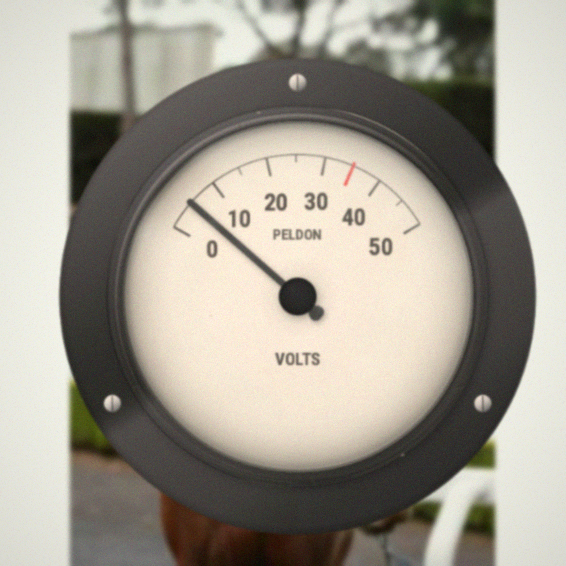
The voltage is 5 V
